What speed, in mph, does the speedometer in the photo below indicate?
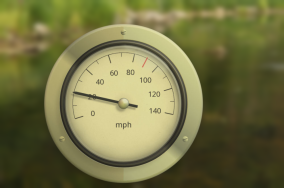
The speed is 20 mph
